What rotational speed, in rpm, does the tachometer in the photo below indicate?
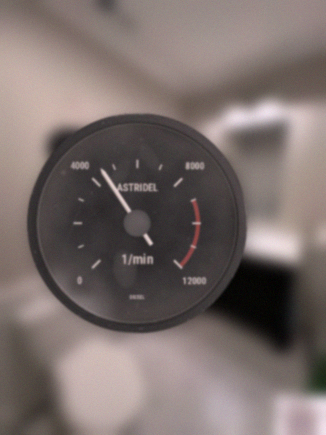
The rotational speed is 4500 rpm
